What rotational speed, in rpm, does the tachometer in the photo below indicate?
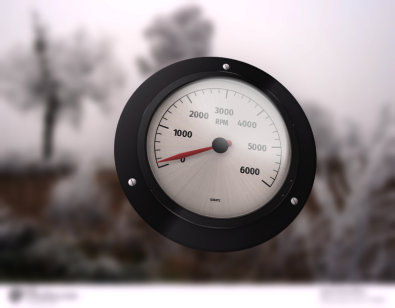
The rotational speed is 100 rpm
